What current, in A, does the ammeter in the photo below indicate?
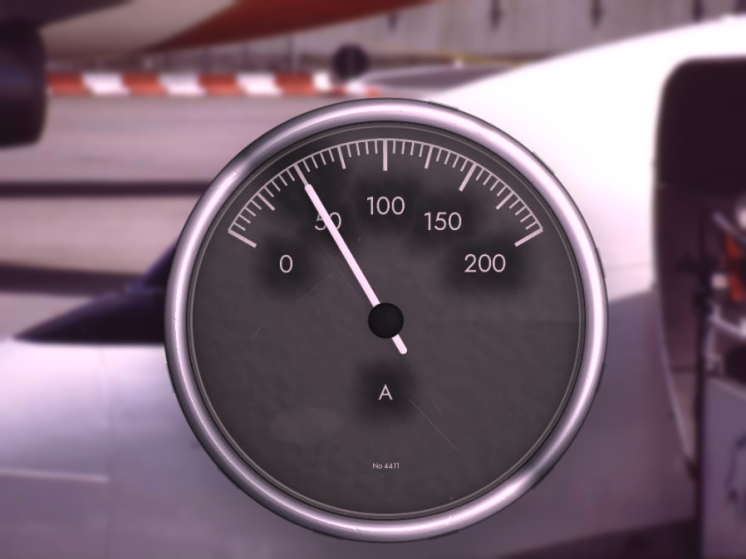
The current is 50 A
